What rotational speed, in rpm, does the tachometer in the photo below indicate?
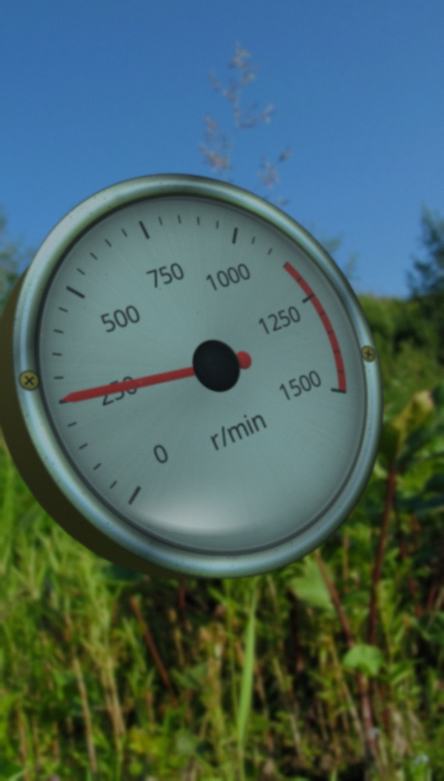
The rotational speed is 250 rpm
